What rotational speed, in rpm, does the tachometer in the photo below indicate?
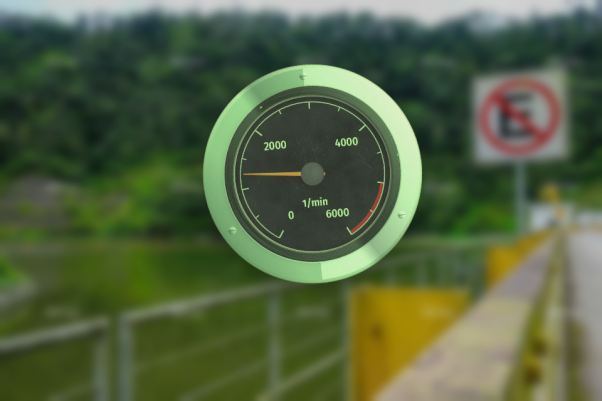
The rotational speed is 1250 rpm
